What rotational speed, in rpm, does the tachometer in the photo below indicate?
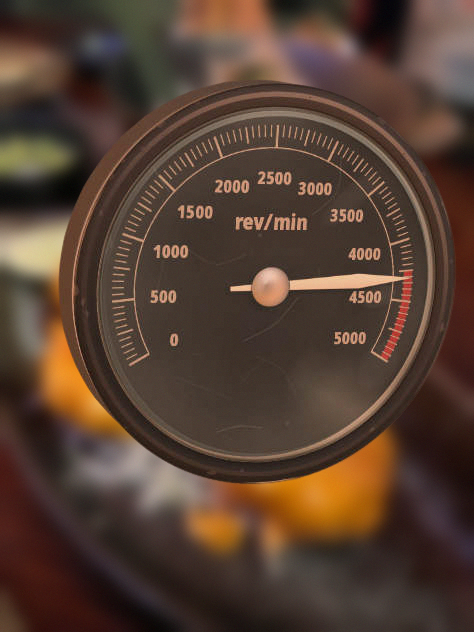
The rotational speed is 4300 rpm
